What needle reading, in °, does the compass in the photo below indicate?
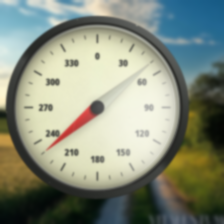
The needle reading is 230 °
